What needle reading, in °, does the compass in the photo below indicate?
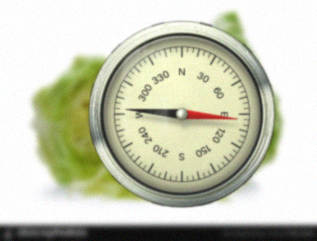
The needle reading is 95 °
